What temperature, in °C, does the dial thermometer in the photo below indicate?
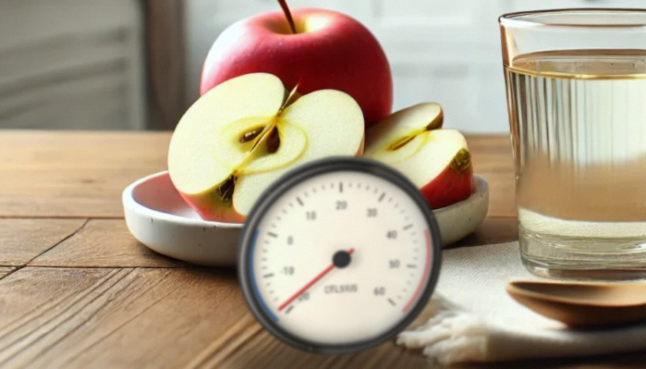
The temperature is -18 °C
